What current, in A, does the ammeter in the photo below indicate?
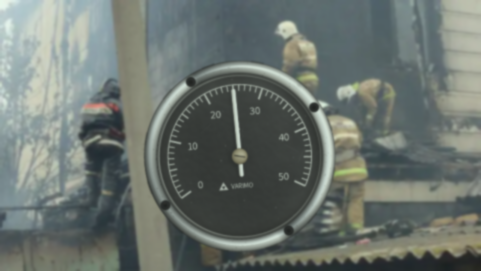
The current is 25 A
